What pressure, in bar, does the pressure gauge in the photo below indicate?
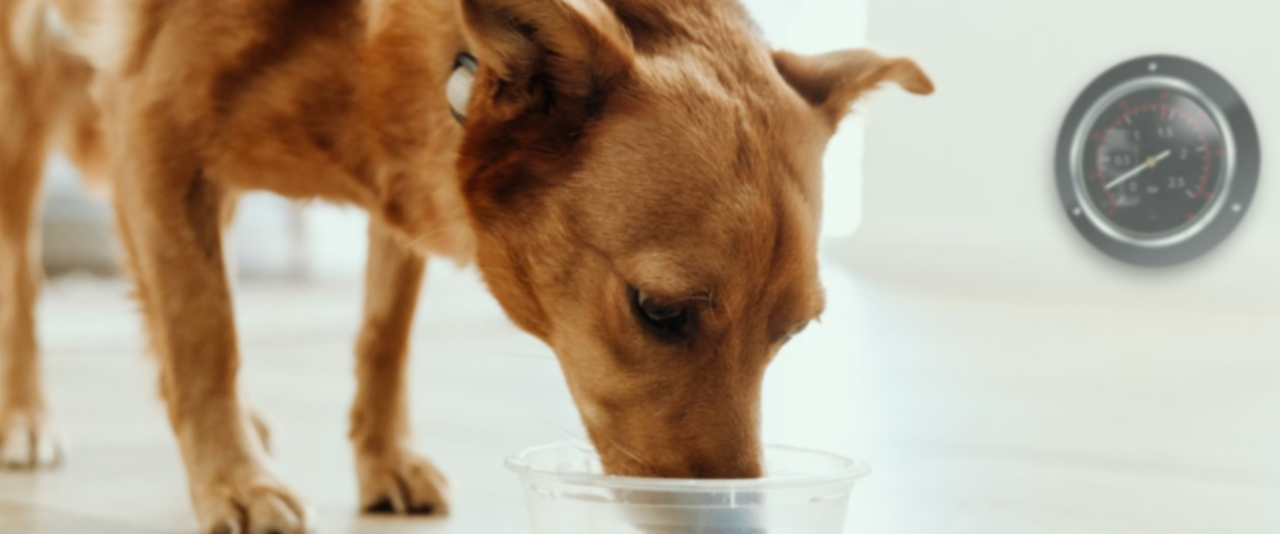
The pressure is 0.2 bar
